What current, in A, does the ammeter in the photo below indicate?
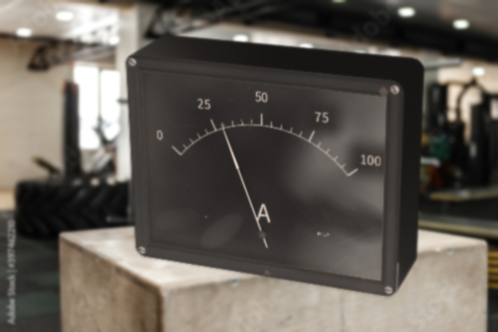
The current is 30 A
